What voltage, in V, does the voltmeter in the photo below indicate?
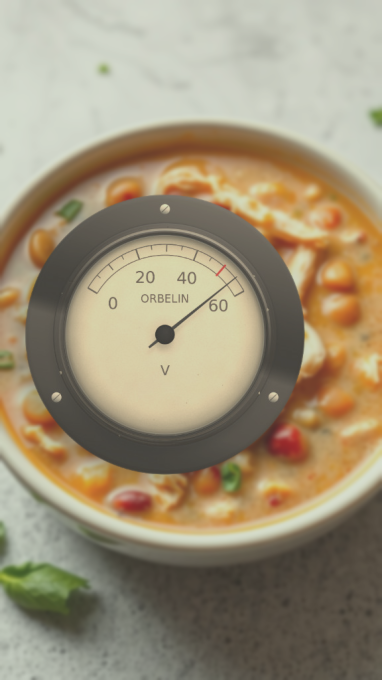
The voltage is 55 V
